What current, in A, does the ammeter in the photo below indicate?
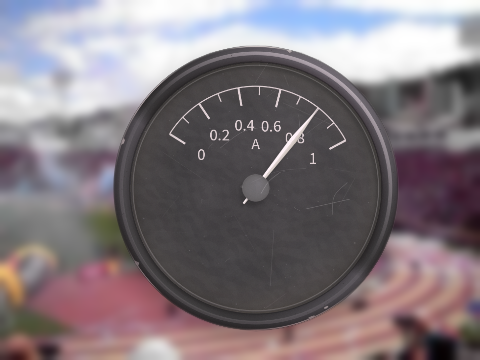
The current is 0.8 A
